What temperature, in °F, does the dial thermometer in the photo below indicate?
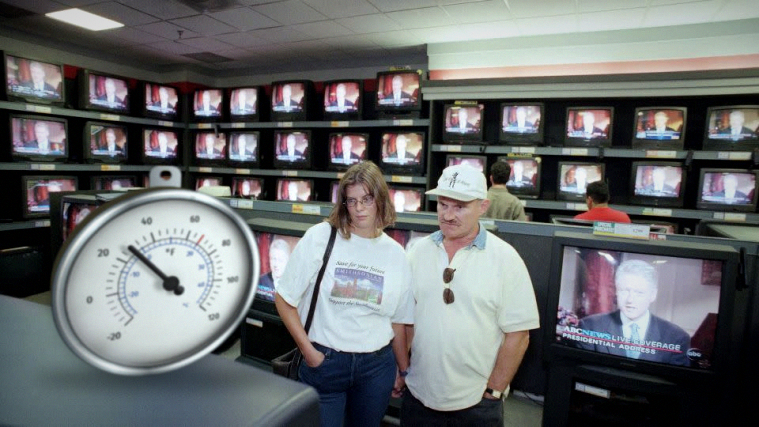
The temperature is 28 °F
